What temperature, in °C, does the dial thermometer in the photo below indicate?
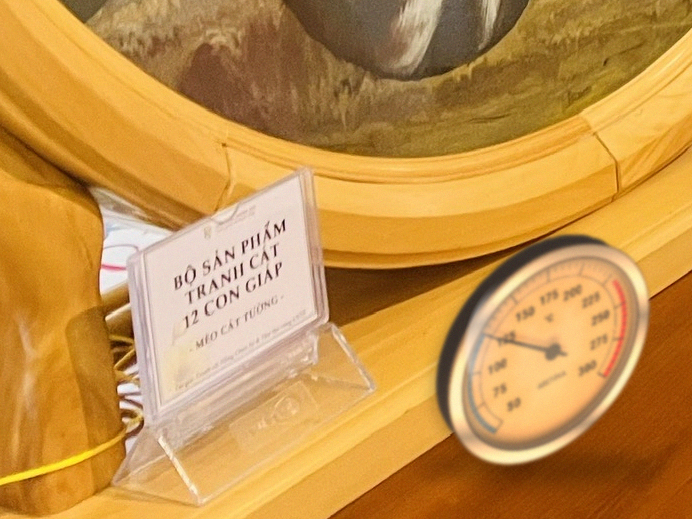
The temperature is 125 °C
